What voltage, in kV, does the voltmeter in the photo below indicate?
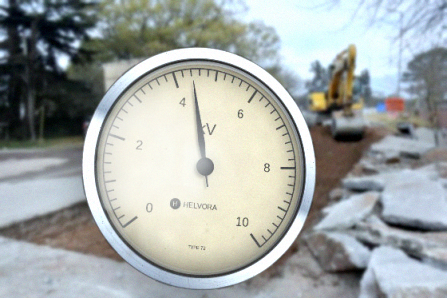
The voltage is 4.4 kV
